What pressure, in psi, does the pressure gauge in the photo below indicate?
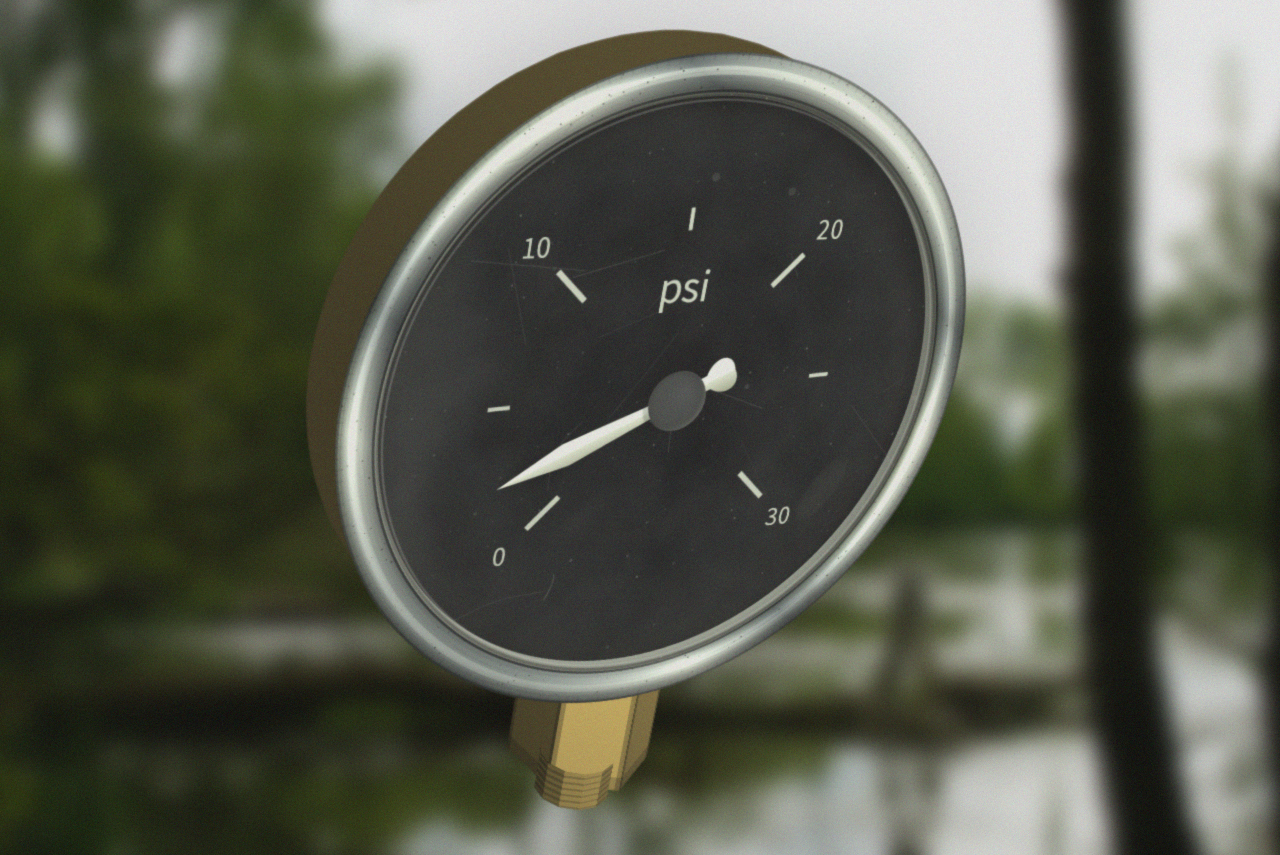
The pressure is 2.5 psi
